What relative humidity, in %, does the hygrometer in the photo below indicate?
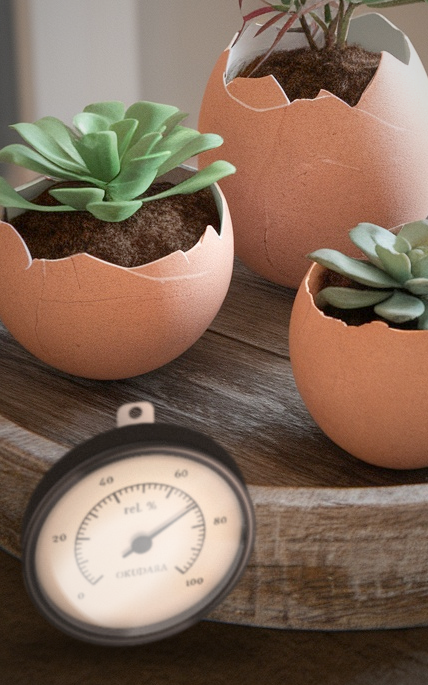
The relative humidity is 70 %
